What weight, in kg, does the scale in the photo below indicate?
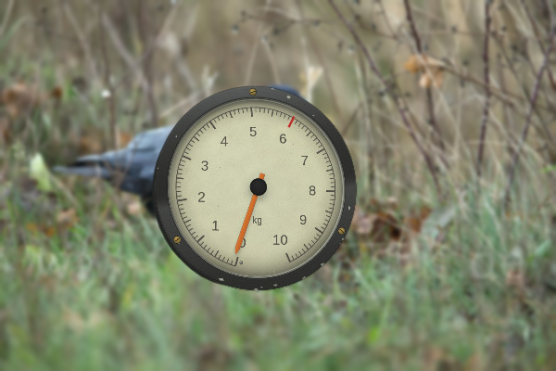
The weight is 0.1 kg
